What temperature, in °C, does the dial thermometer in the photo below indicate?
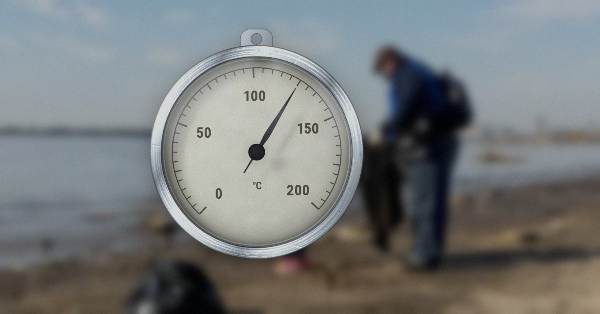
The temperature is 125 °C
